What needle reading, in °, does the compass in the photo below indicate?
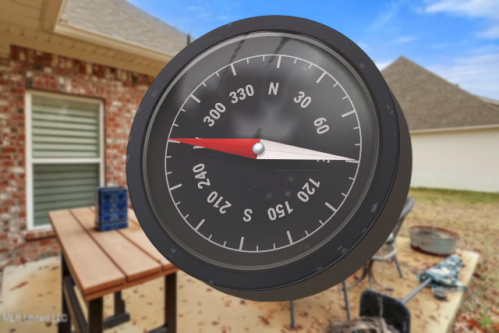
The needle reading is 270 °
